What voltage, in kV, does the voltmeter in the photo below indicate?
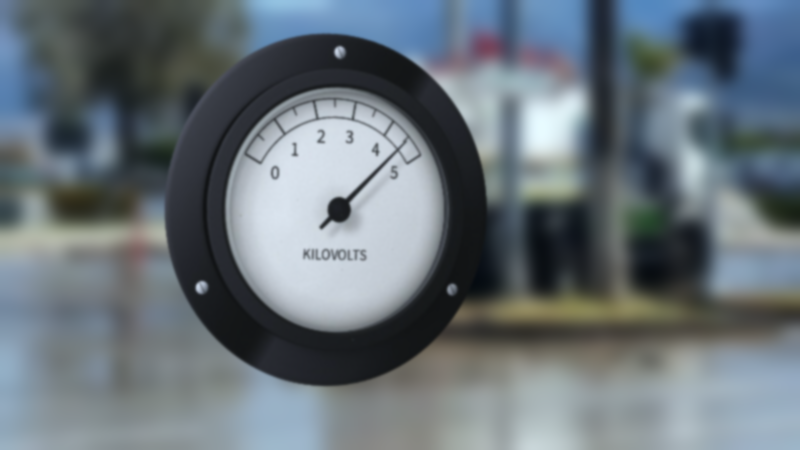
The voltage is 4.5 kV
